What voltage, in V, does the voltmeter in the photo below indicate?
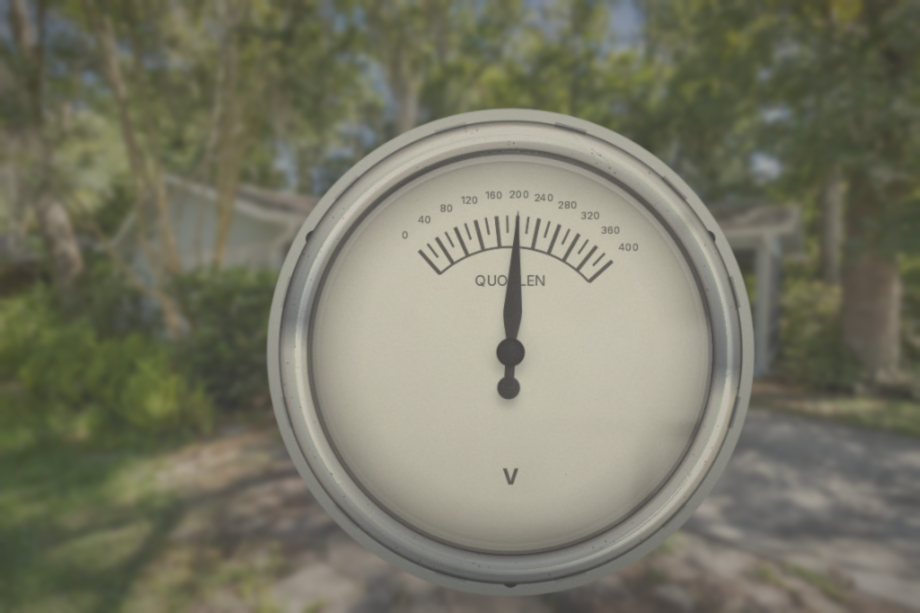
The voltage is 200 V
